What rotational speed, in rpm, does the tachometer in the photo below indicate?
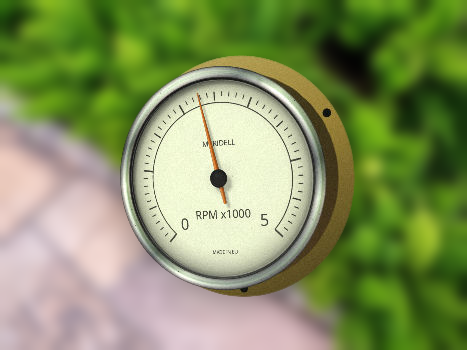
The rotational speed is 2300 rpm
